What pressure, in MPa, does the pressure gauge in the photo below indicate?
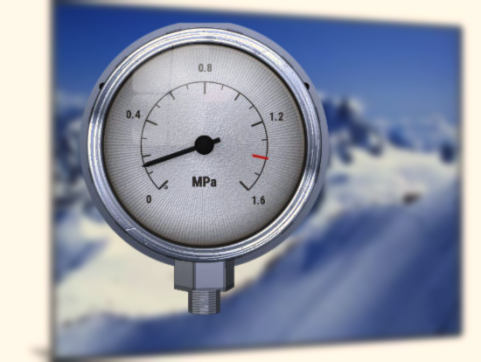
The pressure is 0.15 MPa
